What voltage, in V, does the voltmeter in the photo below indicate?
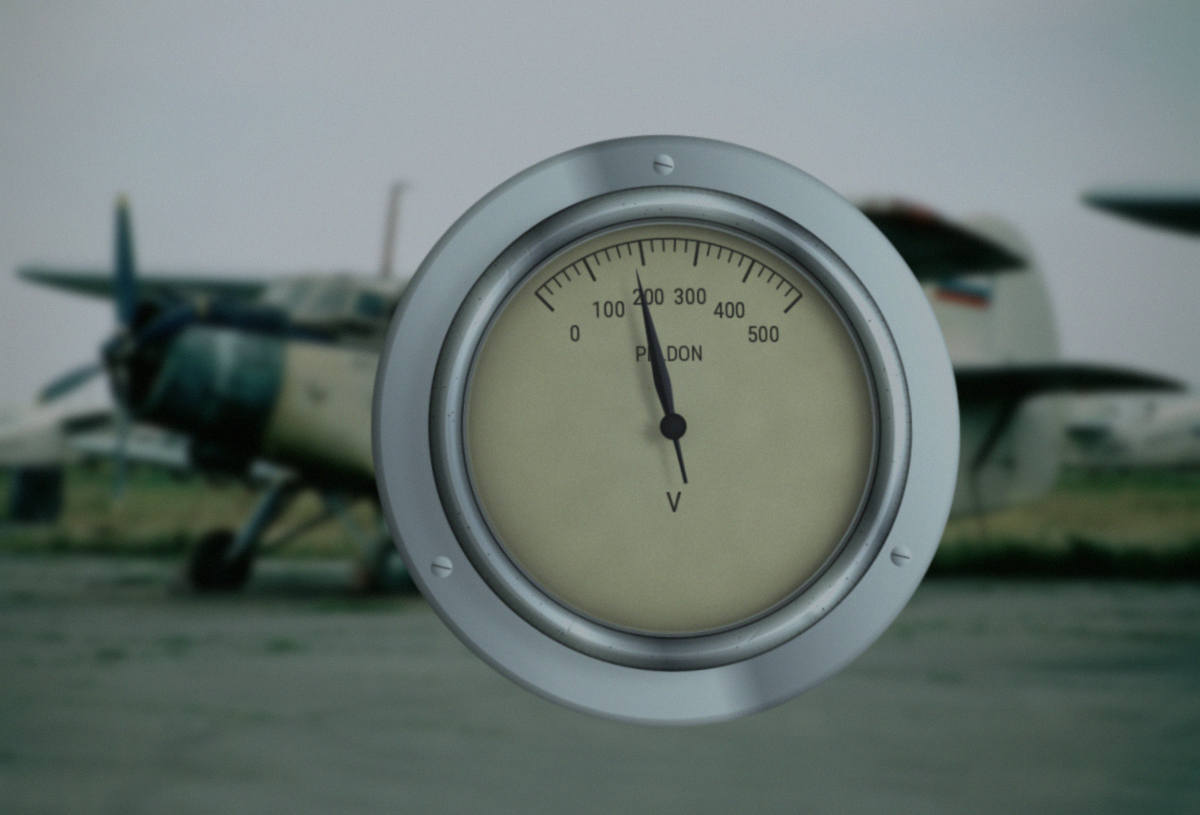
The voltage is 180 V
